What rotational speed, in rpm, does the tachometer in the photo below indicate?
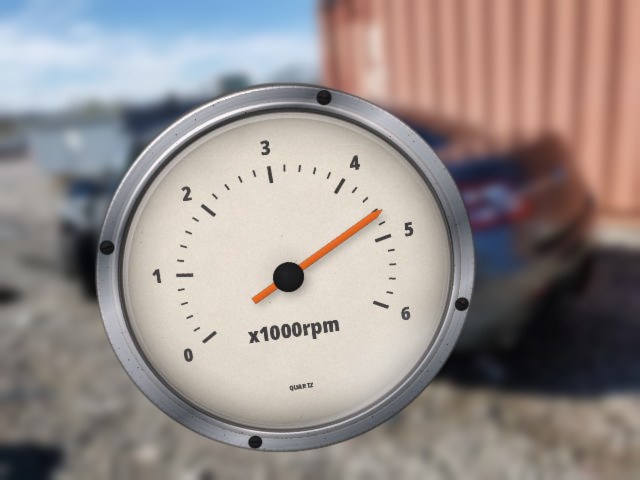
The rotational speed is 4600 rpm
